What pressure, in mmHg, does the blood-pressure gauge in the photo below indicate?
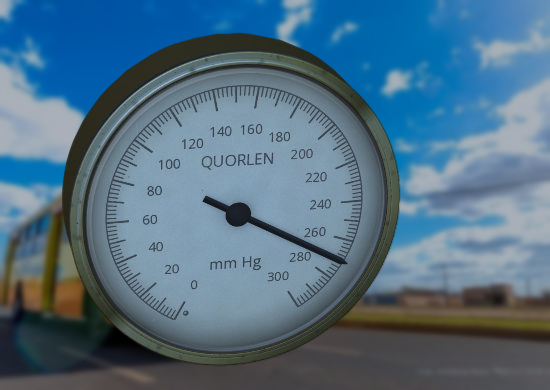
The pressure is 270 mmHg
